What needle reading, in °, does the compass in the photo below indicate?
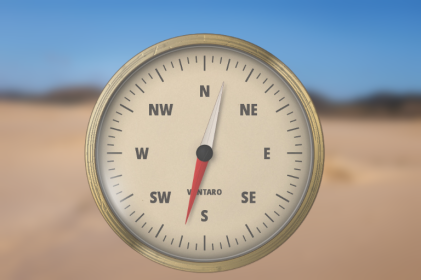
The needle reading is 195 °
